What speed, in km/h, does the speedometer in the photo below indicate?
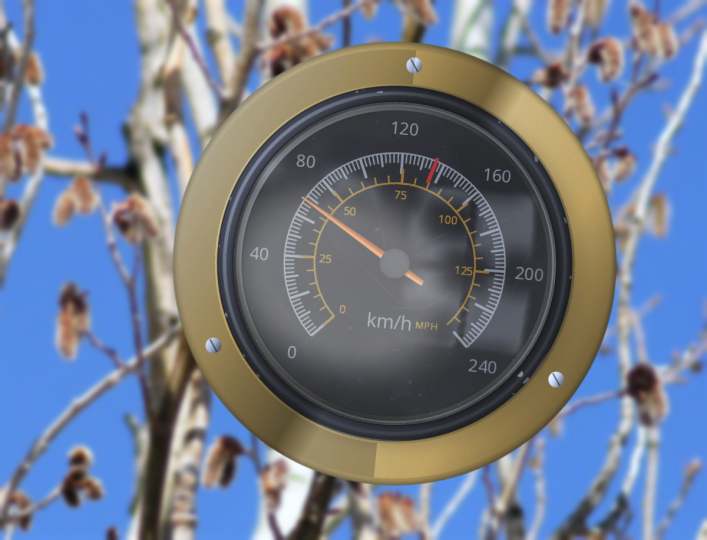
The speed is 68 km/h
